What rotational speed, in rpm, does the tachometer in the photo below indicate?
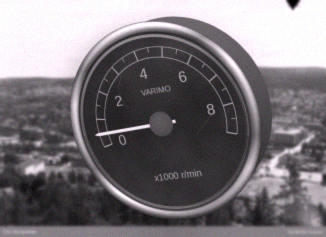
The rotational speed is 500 rpm
